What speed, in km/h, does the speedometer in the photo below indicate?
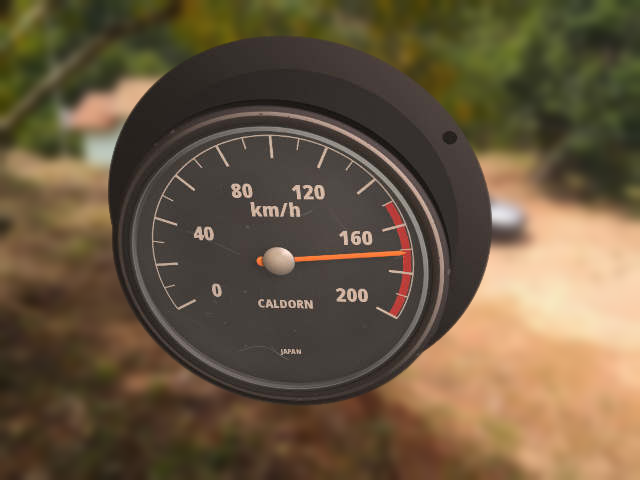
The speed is 170 km/h
